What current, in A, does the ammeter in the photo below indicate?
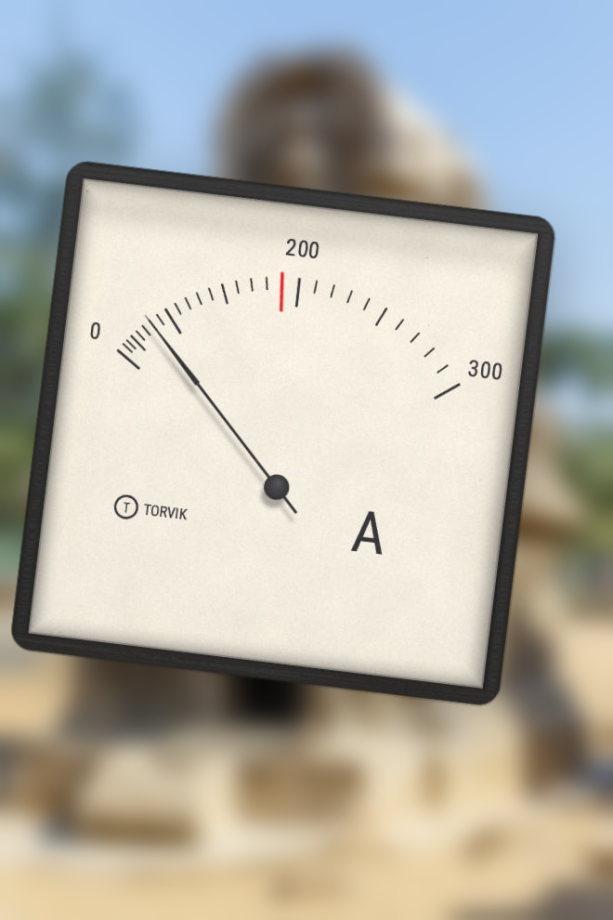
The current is 80 A
